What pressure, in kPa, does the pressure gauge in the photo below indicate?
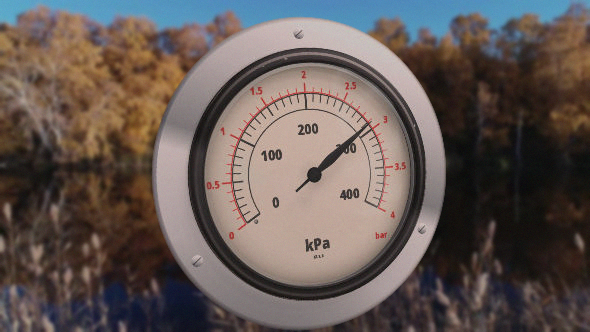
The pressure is 290 kPa
